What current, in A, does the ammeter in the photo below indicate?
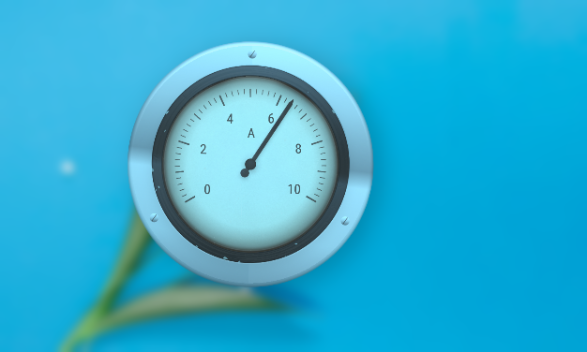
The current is 6.4 A
